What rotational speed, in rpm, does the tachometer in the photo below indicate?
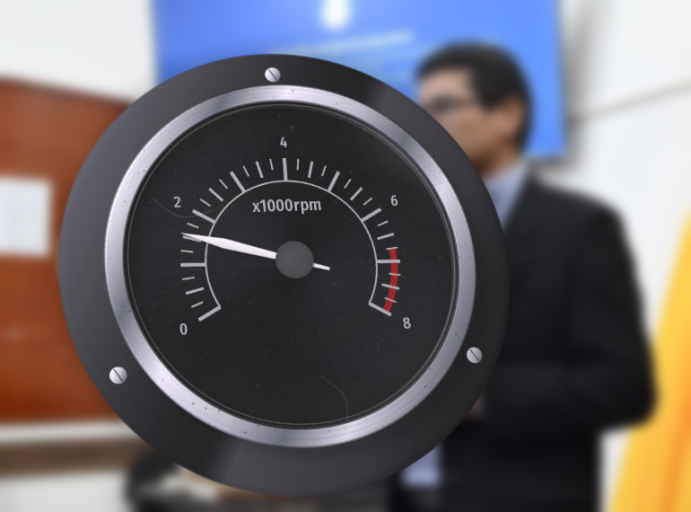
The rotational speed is 1500 rpm
